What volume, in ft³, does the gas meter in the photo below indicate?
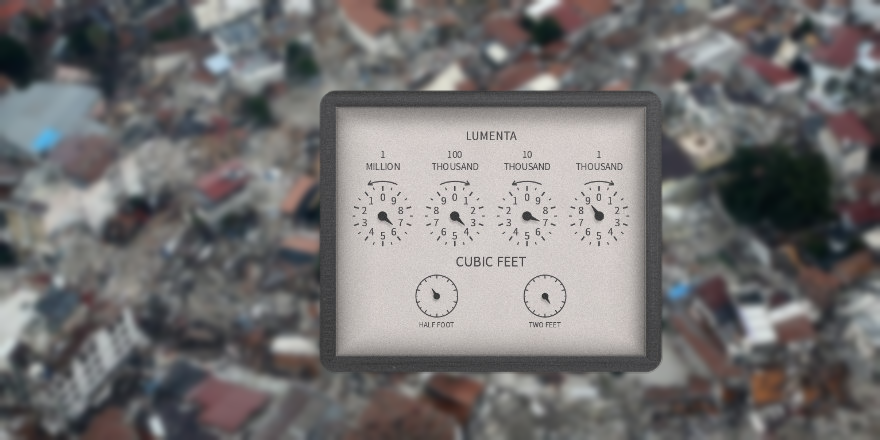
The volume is 636900 ft³
